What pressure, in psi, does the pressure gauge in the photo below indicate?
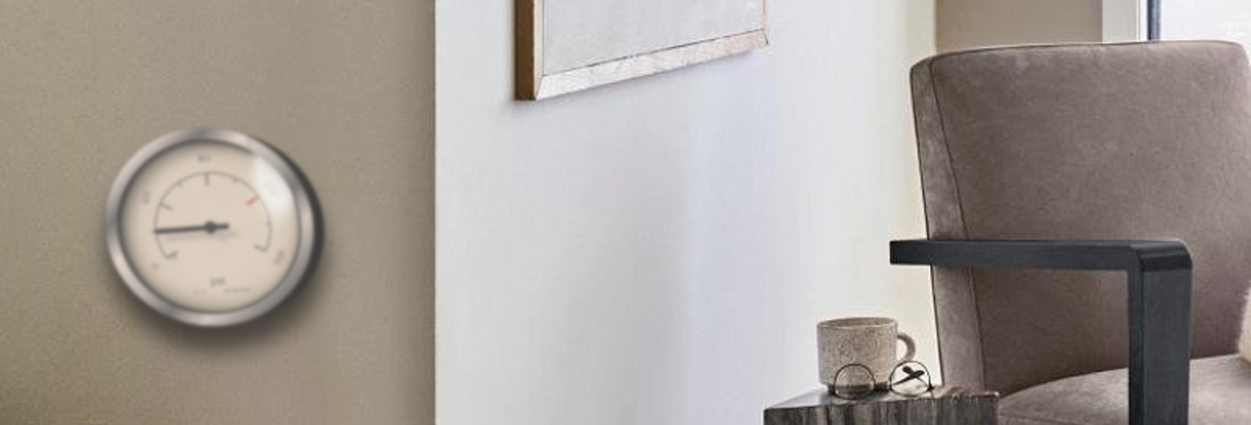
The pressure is 20 psi
